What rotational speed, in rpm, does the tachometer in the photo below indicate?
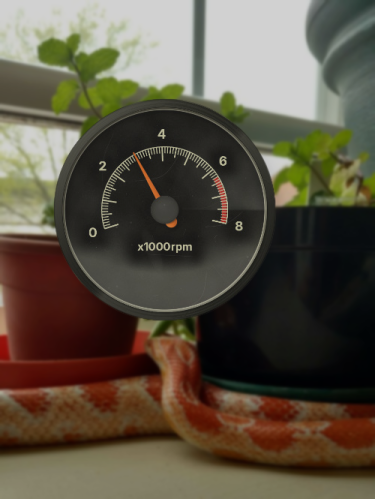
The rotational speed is 3000 rpm
